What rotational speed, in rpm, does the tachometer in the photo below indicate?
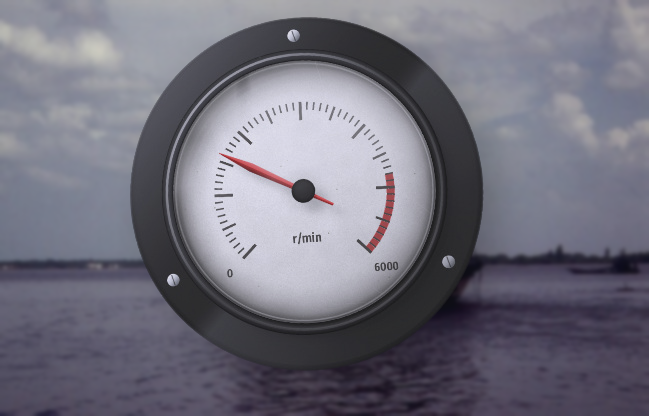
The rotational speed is 1600 rpm
